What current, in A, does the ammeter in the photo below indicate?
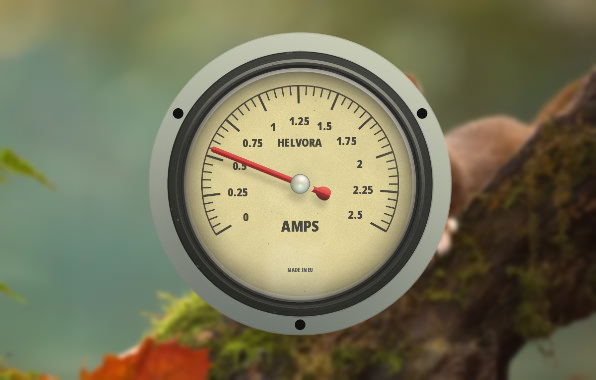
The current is 0.55 A
